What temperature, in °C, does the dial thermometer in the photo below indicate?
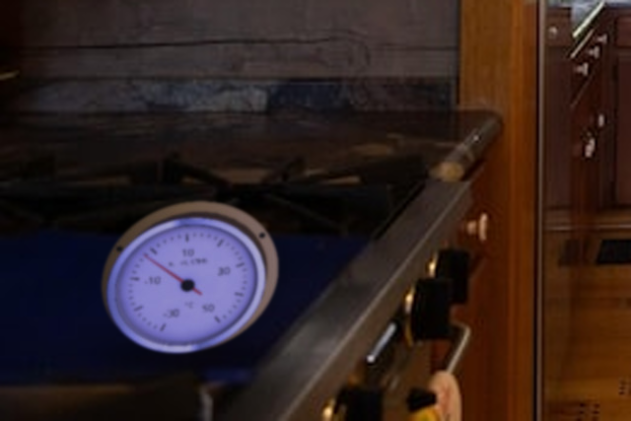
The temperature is -2 °C
